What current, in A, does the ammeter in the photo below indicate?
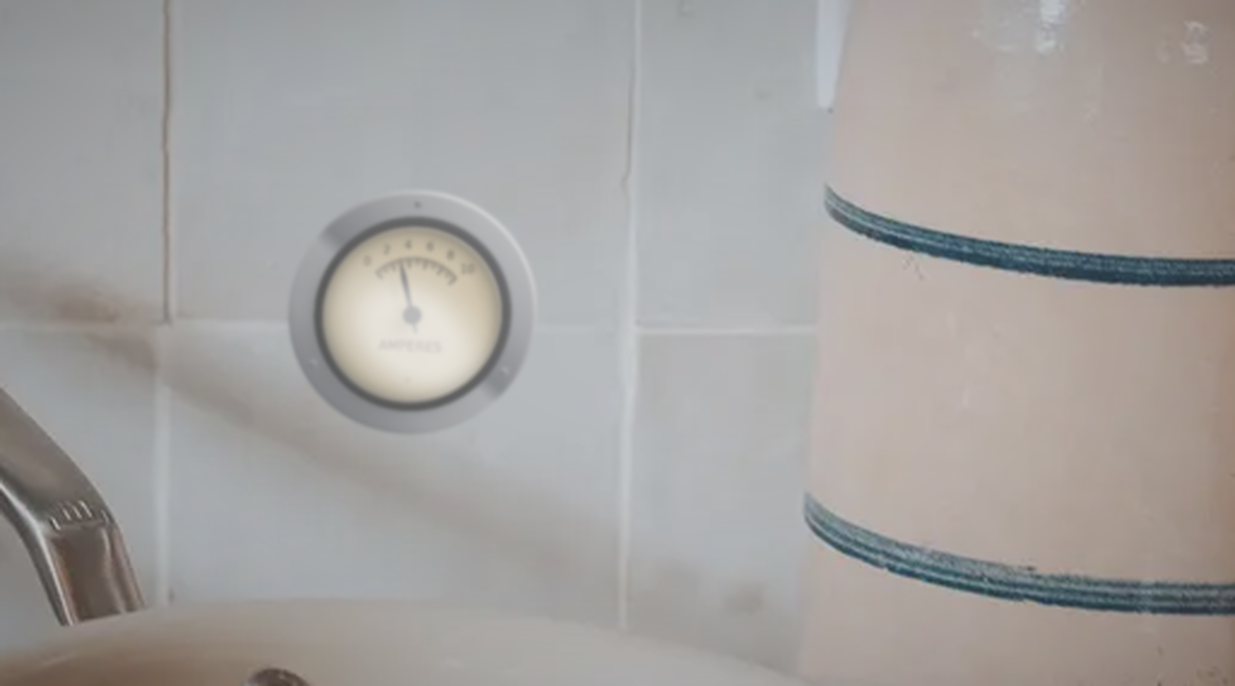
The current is 3 A
